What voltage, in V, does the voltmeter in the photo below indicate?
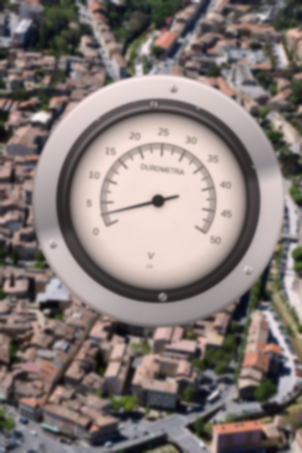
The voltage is 2.5 V
